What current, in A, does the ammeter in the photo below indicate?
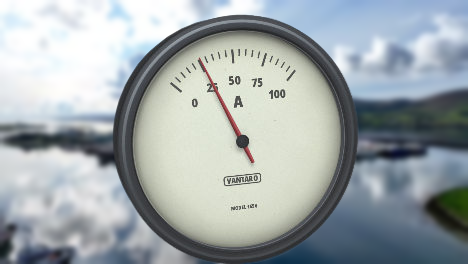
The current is 25 A
